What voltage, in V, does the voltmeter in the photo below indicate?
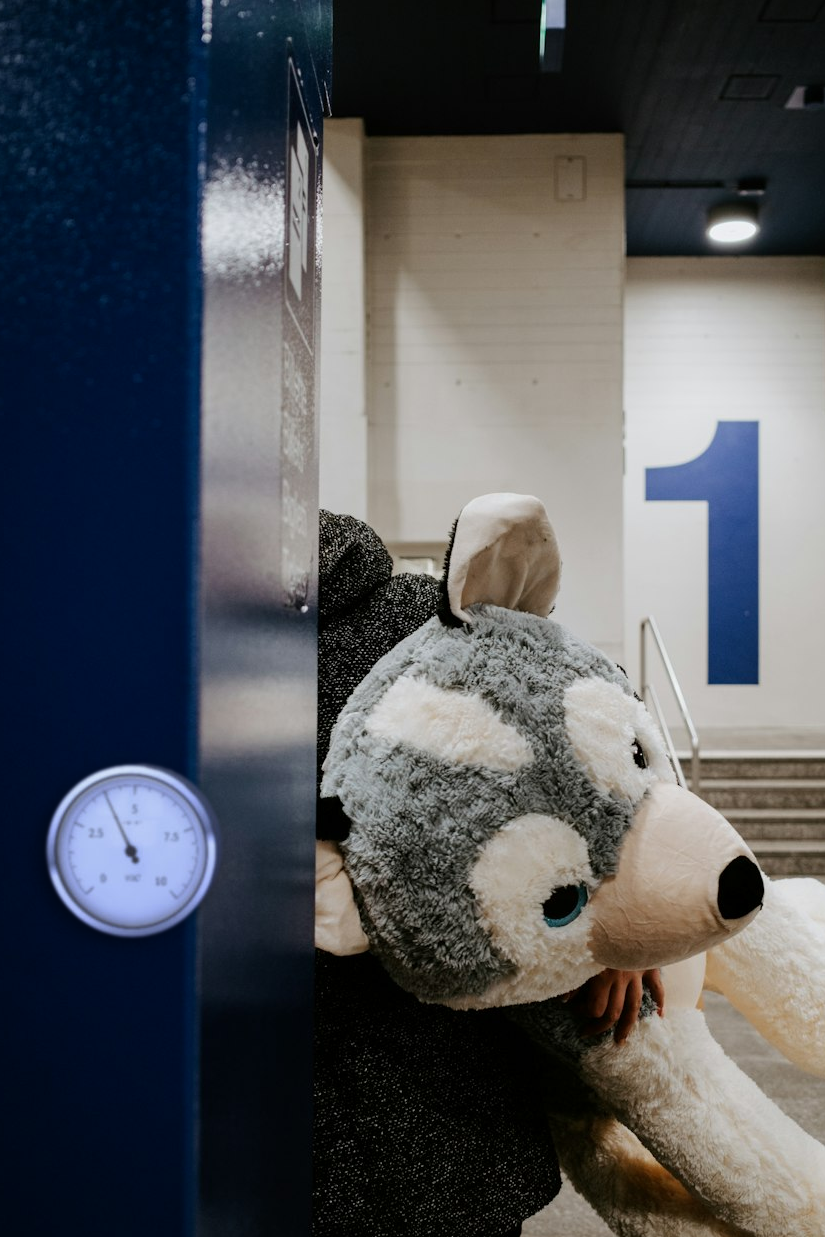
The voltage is 4 V
